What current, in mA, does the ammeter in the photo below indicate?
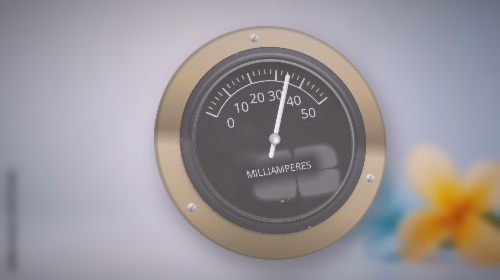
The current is 34 mA
